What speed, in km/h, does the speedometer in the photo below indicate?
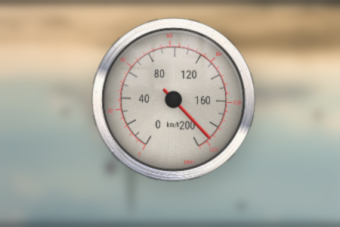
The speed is 190 km/h
